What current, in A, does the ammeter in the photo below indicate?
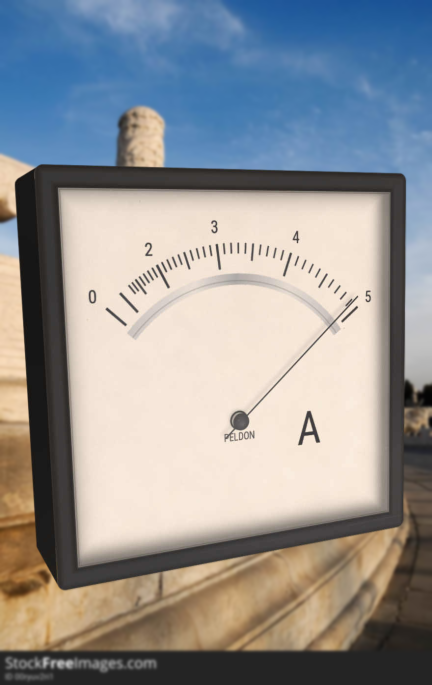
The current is 4.9 A
